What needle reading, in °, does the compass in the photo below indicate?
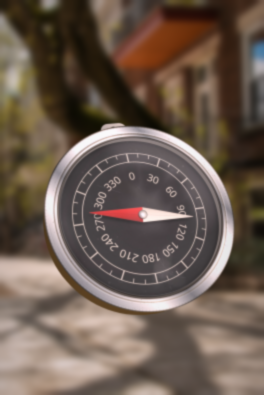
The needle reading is 280 °
